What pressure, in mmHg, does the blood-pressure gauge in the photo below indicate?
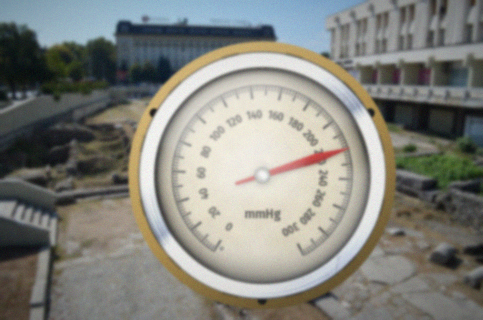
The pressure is 220 mmHg
